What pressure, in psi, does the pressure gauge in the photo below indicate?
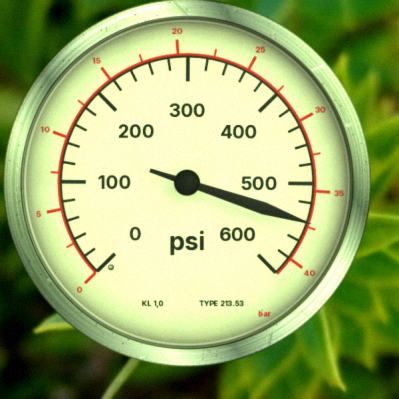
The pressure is 540 psi
